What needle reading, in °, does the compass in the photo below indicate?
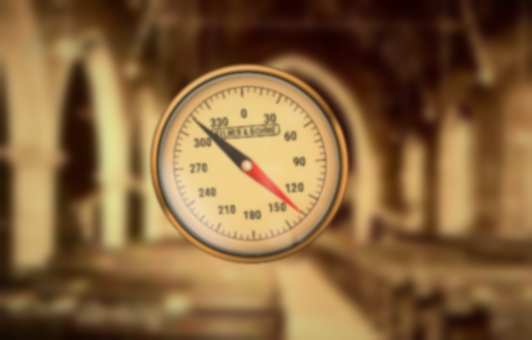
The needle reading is 135 °
